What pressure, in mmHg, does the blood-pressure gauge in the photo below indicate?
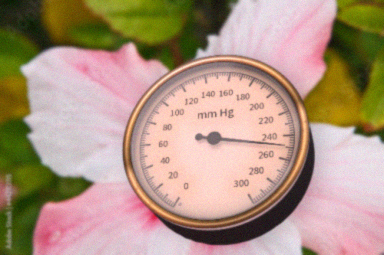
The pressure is 250 mmHg
